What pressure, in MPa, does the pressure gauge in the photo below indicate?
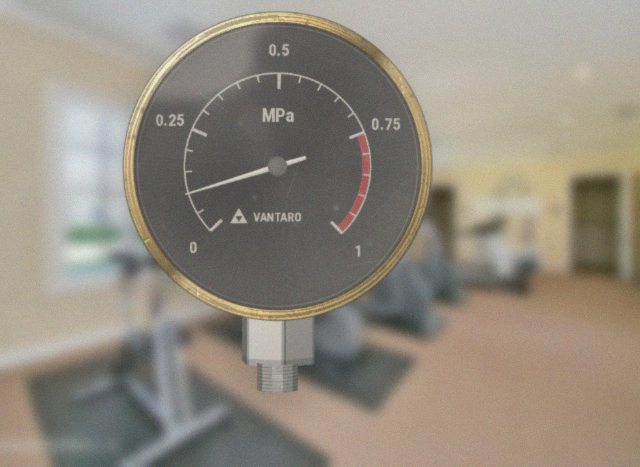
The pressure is 0.1 MPa
